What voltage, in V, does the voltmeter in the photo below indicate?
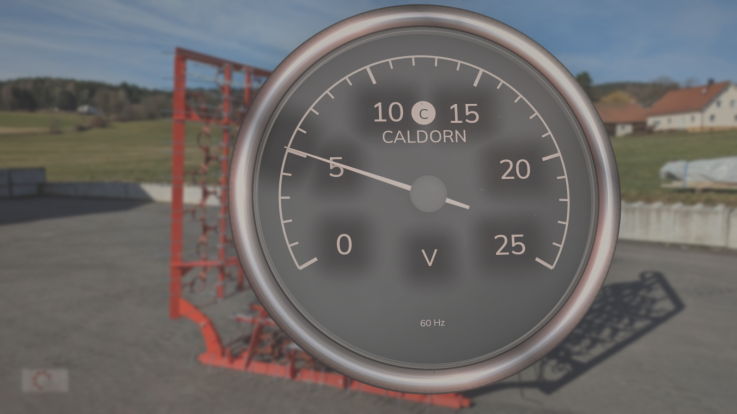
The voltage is 5 V
